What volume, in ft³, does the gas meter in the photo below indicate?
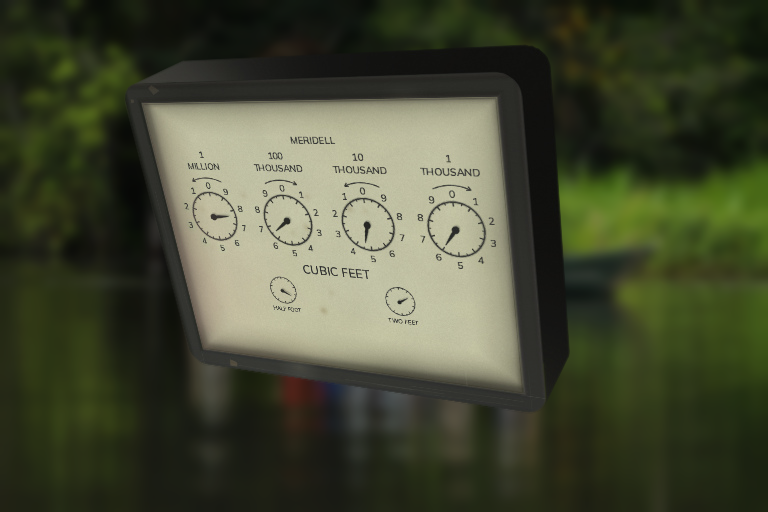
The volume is 764600 ft³
